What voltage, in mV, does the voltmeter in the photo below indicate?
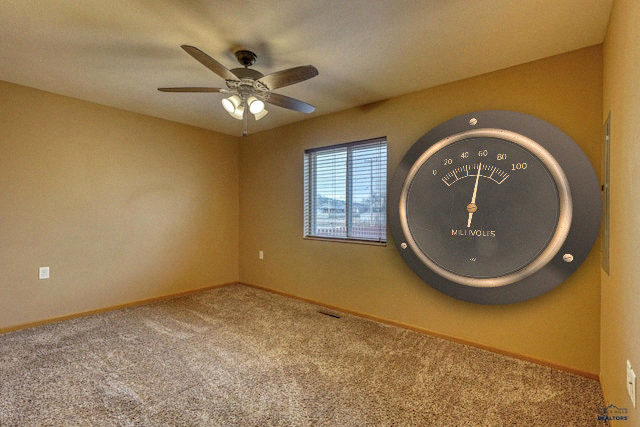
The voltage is 60 mV
